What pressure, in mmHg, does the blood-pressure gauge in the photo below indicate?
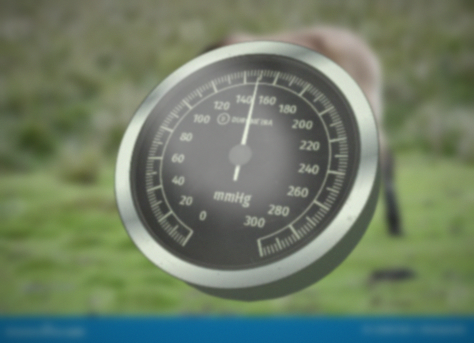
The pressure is 150 mmHg
